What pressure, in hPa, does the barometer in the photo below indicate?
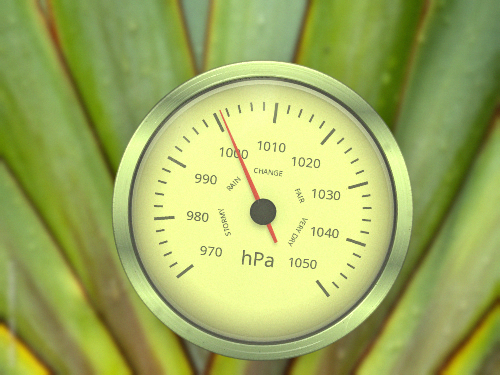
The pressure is 1001 hPa
